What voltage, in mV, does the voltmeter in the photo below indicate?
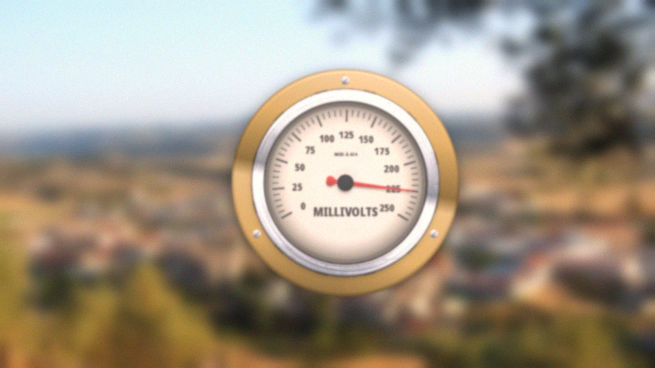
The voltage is 225 mV
